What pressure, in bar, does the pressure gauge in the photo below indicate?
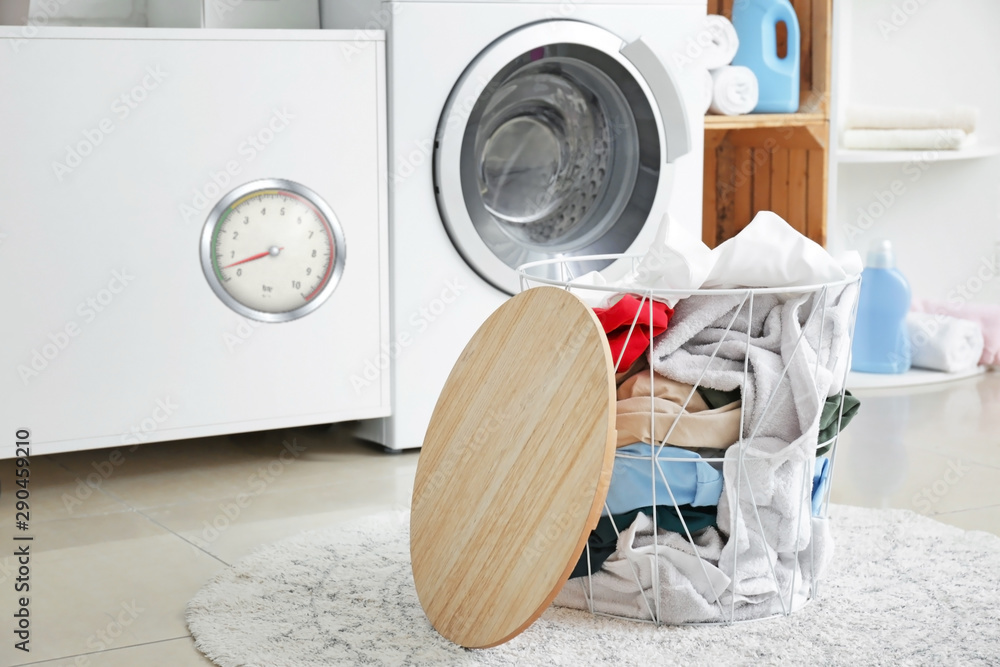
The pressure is 0.5 bar
